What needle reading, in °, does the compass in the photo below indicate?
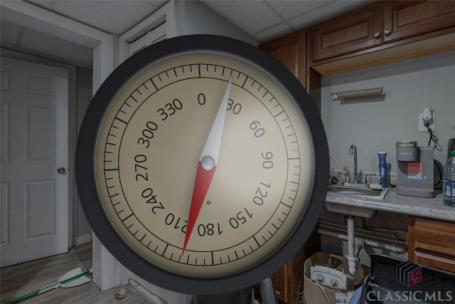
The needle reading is 200 °
